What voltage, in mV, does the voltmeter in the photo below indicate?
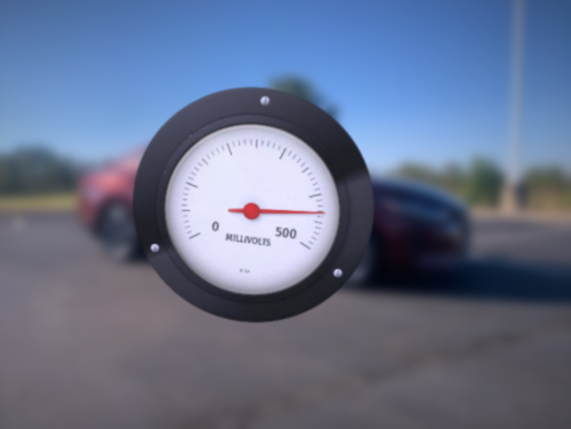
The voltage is 430 mV
